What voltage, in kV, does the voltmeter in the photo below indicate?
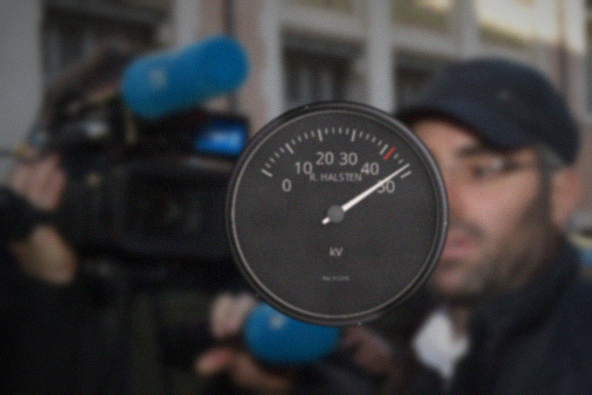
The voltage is 48 kV
